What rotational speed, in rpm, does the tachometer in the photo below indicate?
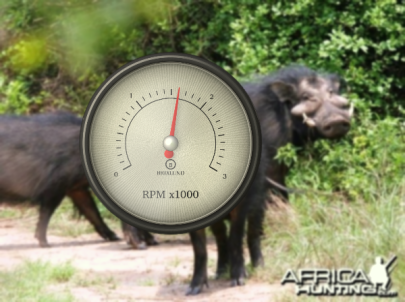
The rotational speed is 1600 rpm
